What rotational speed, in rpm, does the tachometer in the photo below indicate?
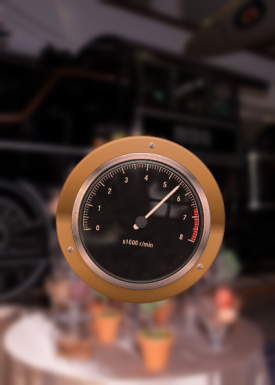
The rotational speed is 5500 rpm
